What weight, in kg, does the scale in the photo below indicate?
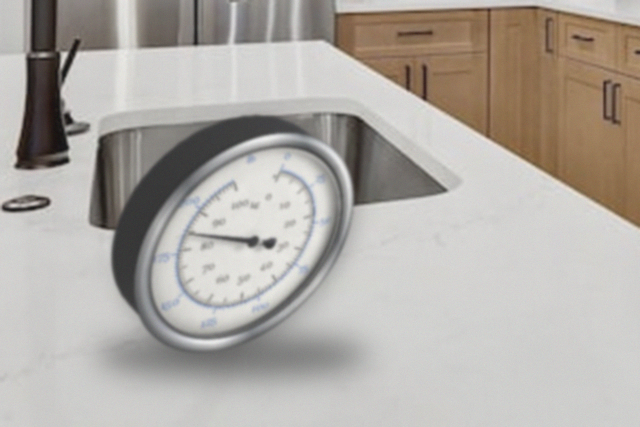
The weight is 85 kg
